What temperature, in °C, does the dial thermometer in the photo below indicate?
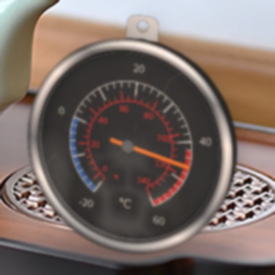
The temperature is 46 °C
